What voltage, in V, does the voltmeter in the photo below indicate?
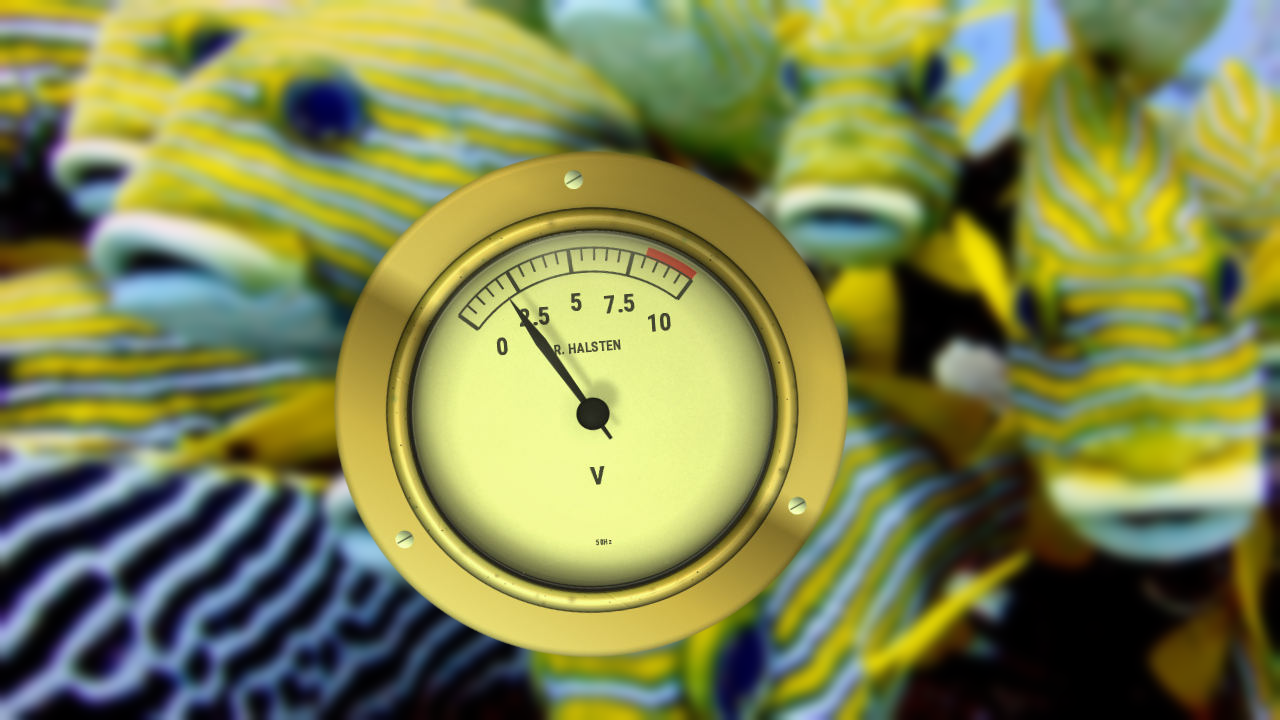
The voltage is 2 V
